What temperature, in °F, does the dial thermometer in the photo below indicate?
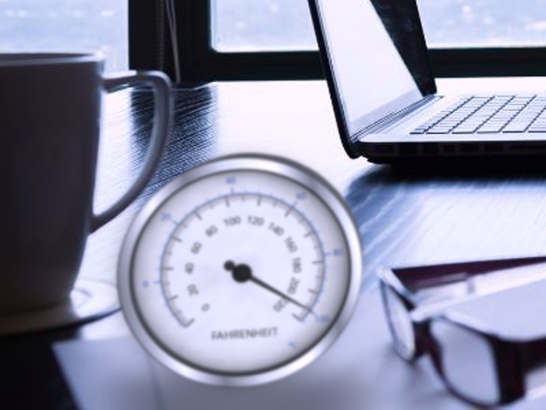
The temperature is 210 °F
